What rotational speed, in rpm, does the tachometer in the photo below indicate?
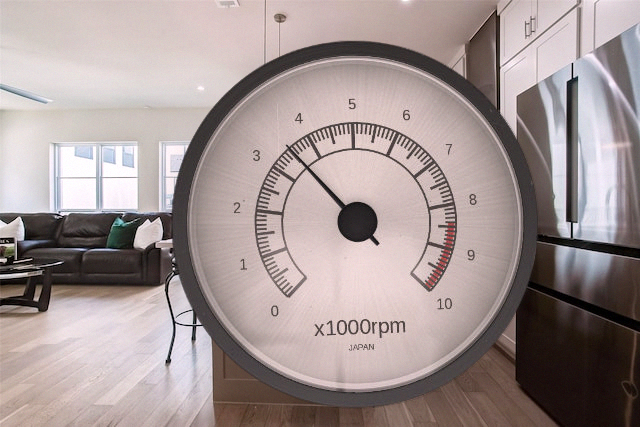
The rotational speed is 3500 rpm
